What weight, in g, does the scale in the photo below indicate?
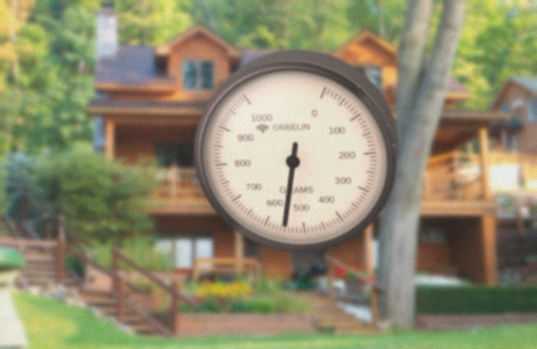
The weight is 550 g
